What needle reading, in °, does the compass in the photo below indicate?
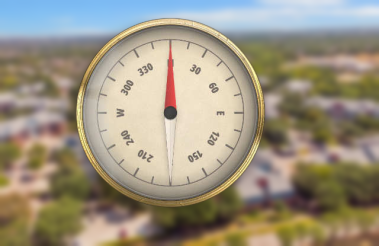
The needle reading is 0 °
